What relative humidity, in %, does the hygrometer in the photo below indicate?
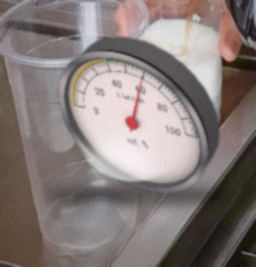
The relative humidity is 60 %
